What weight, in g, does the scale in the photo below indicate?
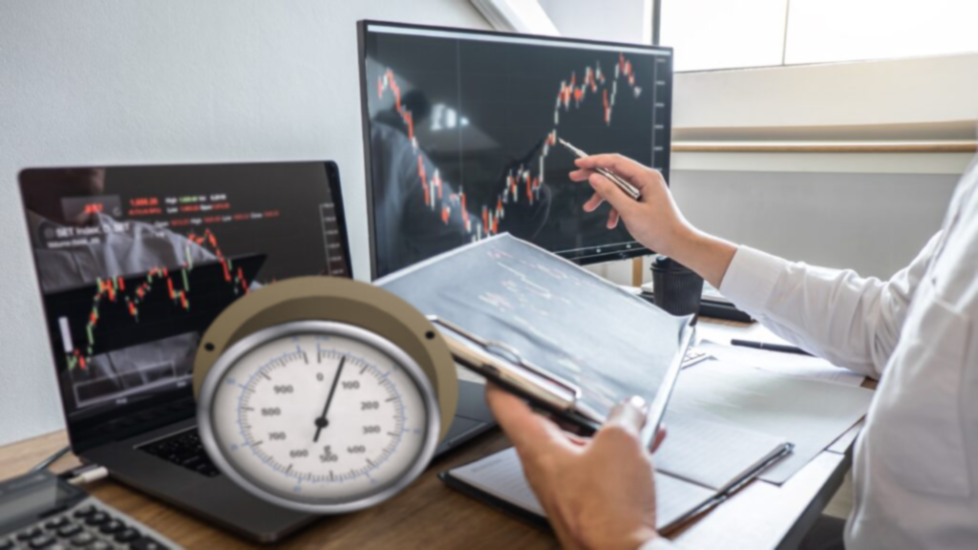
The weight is 50 g
